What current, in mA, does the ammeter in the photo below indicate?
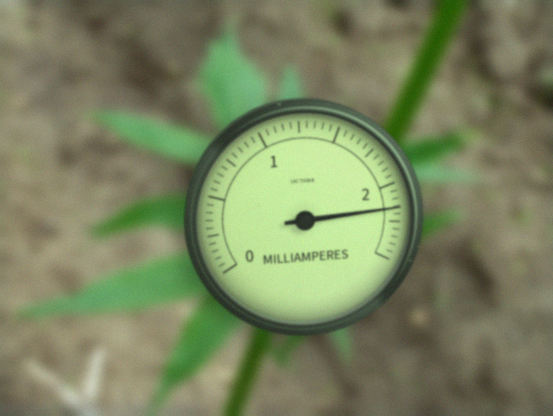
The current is 2.15 mA
